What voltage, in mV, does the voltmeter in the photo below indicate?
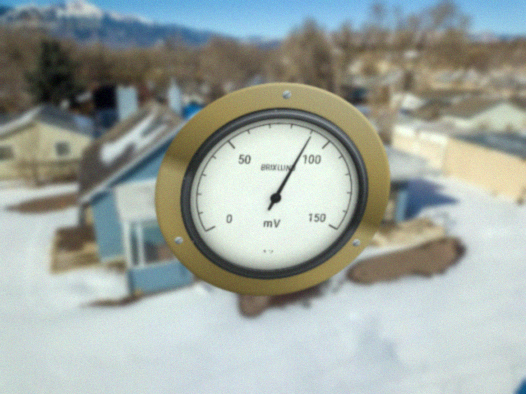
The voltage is 90 mV
